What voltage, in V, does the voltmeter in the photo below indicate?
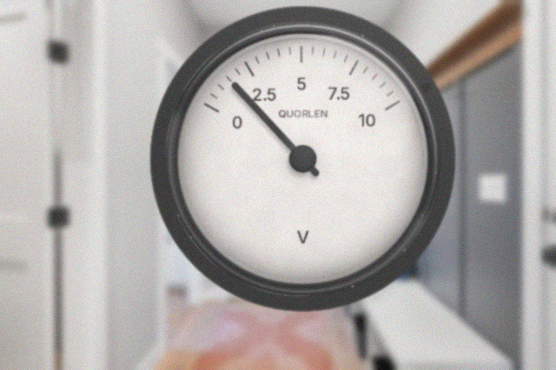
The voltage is 1.5 V
